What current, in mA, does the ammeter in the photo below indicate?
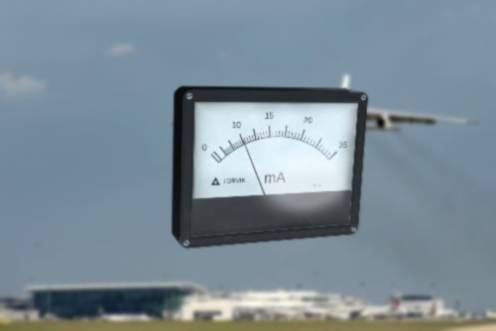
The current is 10 mA
